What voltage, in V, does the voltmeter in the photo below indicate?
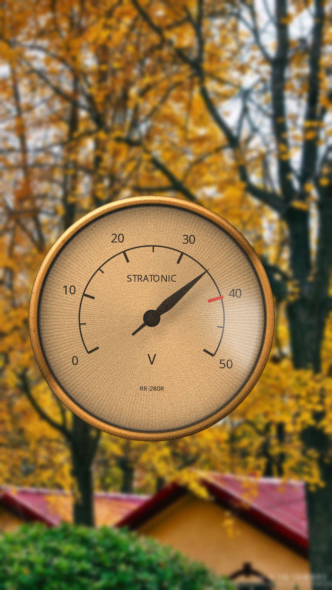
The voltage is 35 V
